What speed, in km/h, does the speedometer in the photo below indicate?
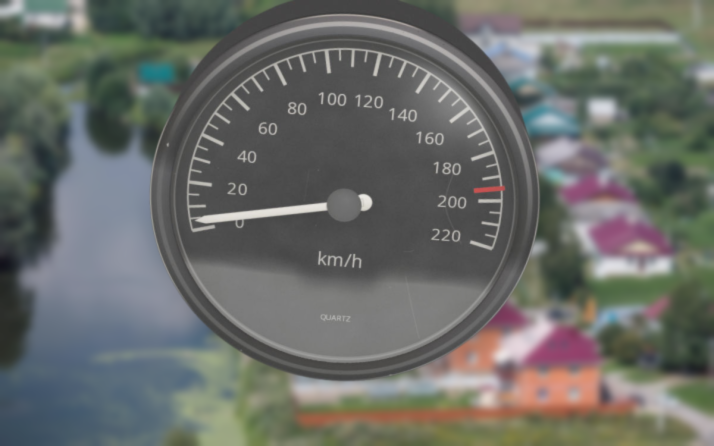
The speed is 5 km/h
